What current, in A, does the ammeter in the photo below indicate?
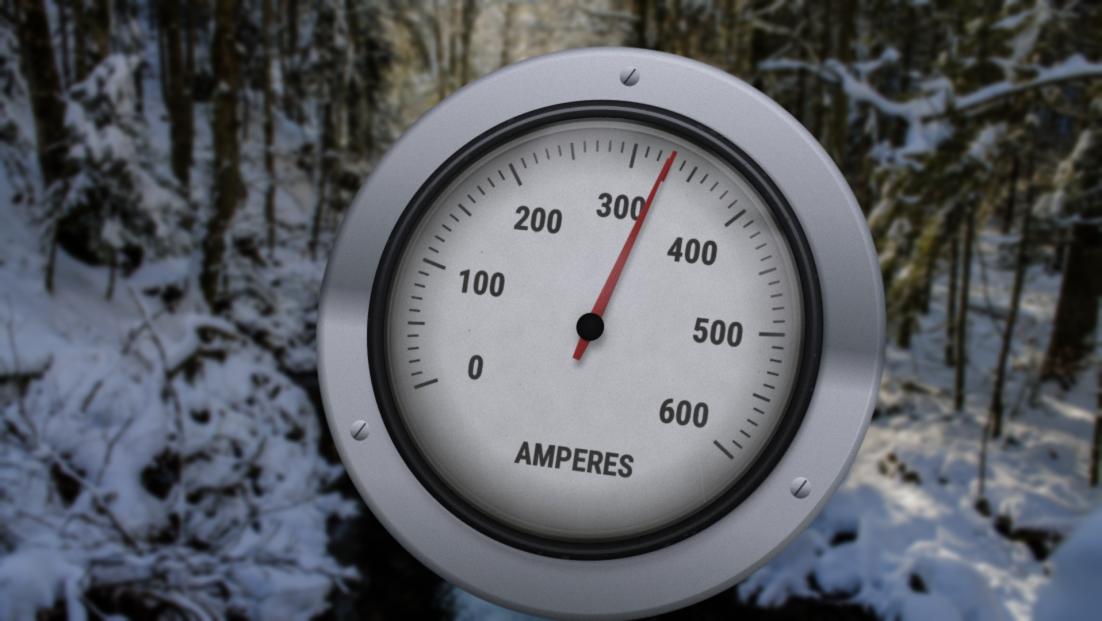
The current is 330 A
